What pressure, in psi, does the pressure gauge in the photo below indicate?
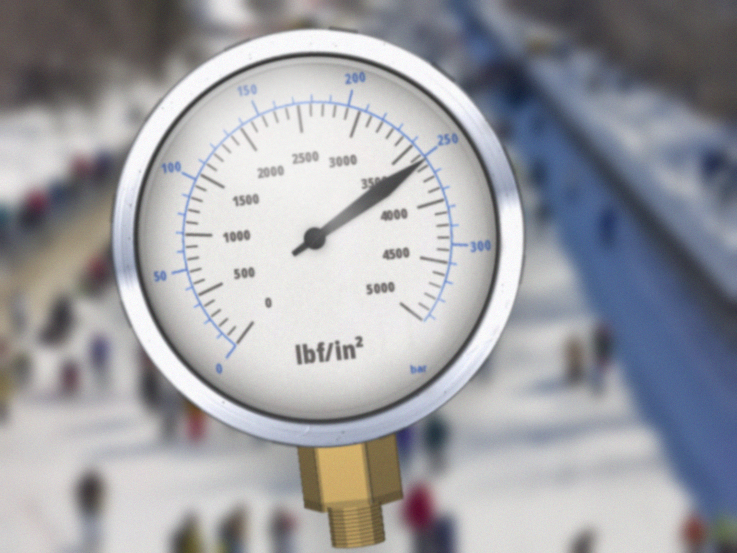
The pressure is 3650 psi
